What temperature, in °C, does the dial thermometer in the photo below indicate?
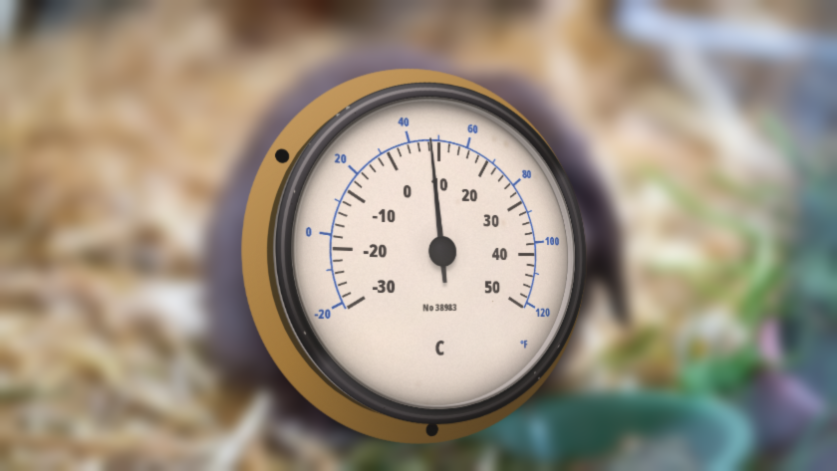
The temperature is 8 °C
